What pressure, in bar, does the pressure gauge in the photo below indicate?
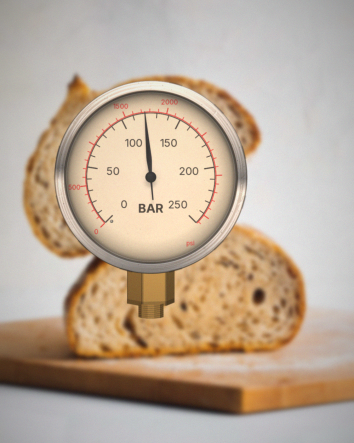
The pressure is 120 bar
